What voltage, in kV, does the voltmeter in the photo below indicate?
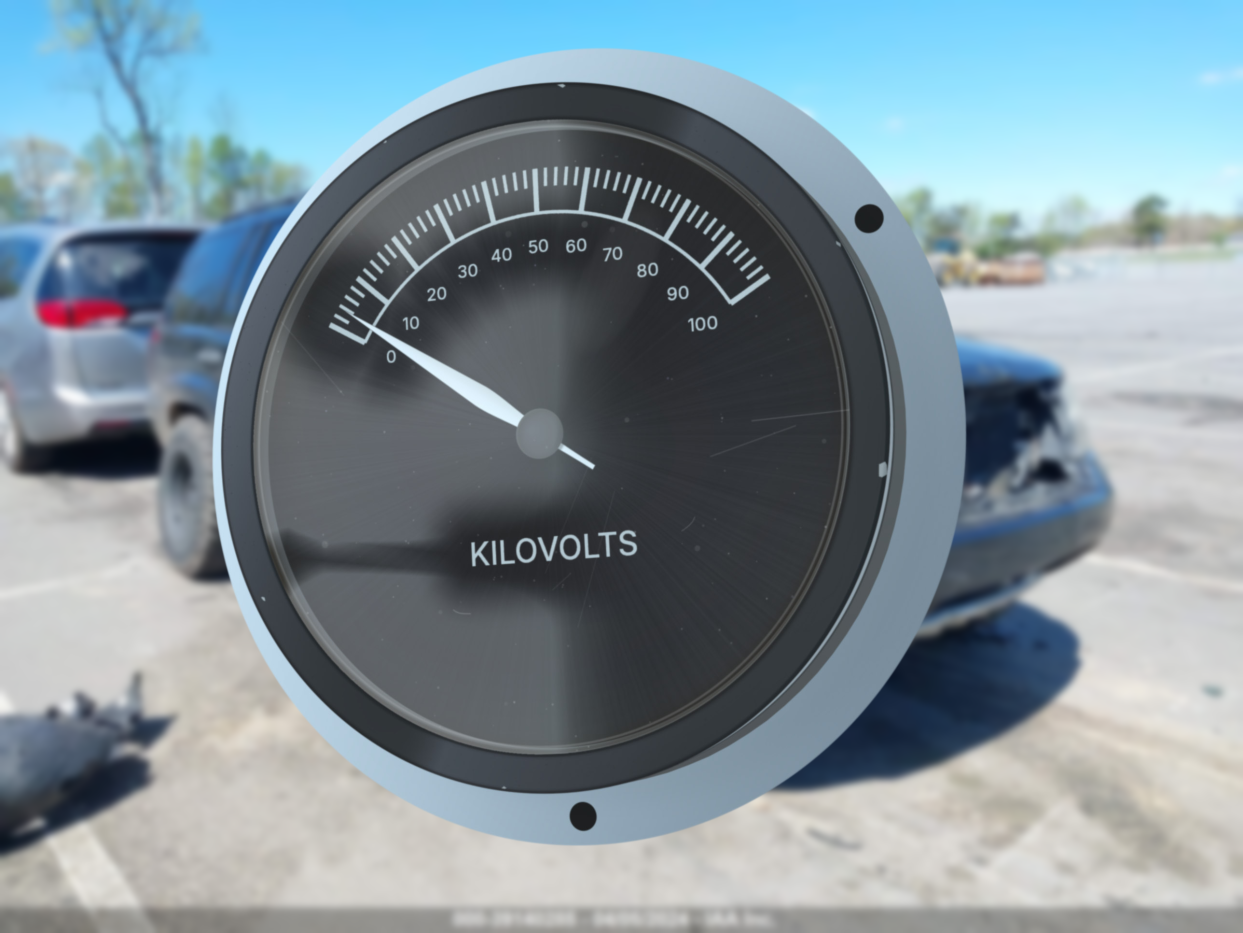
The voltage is 4 kV
